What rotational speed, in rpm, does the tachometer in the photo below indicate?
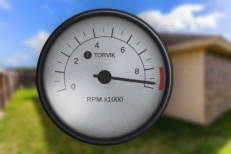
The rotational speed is 8750 rpm
